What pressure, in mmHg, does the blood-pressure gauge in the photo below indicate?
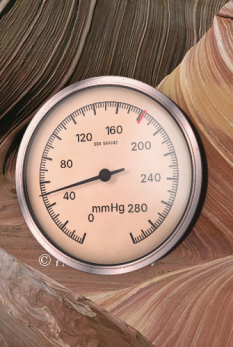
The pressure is 50 mmHg
